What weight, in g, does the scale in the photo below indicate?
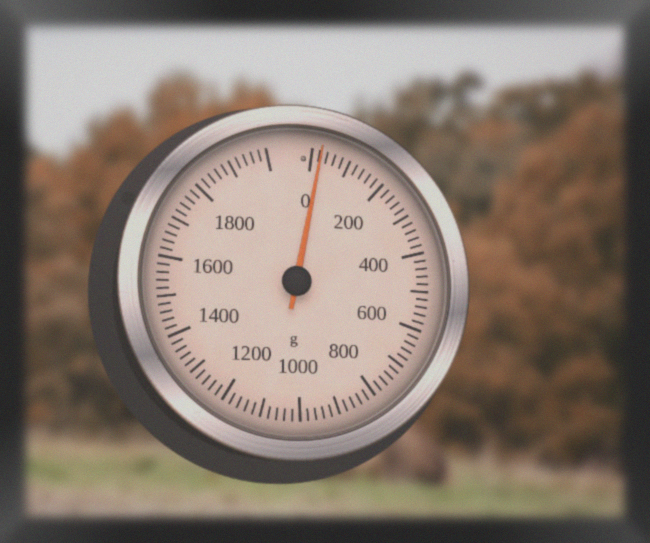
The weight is 20 g
